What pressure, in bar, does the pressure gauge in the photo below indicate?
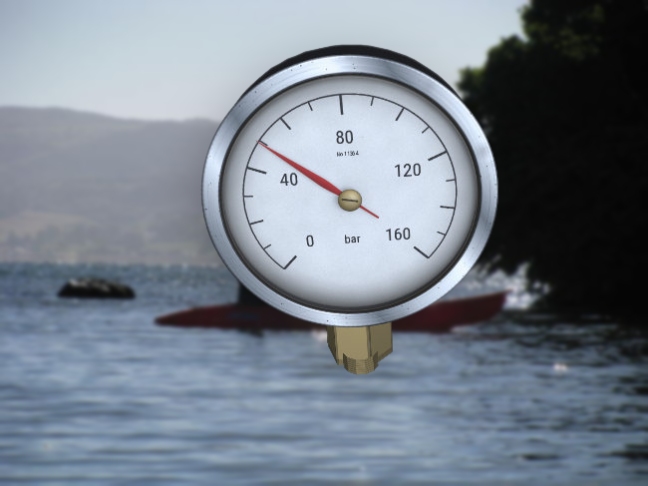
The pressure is 50 bar
